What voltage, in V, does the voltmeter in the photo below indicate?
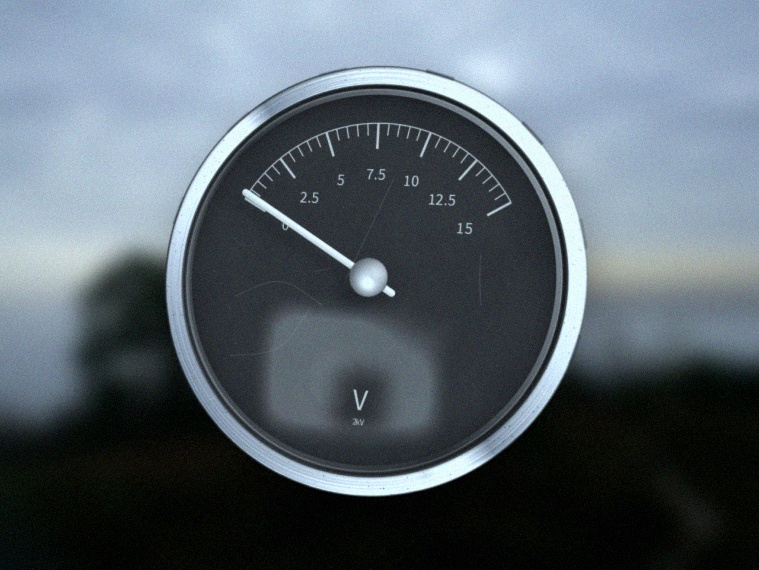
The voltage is 0.25 V
